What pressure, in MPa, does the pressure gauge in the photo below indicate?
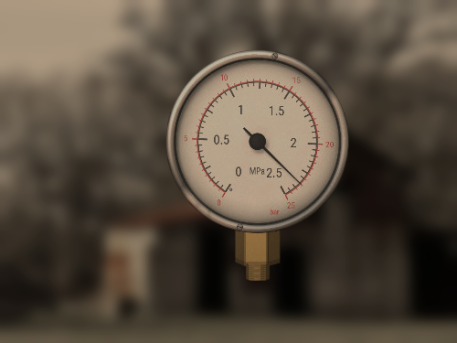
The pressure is 2.35 MPa
